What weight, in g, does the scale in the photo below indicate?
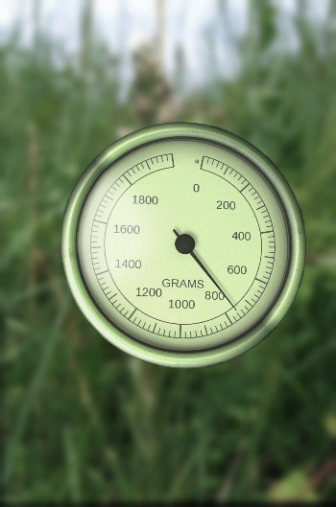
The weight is 760 g
